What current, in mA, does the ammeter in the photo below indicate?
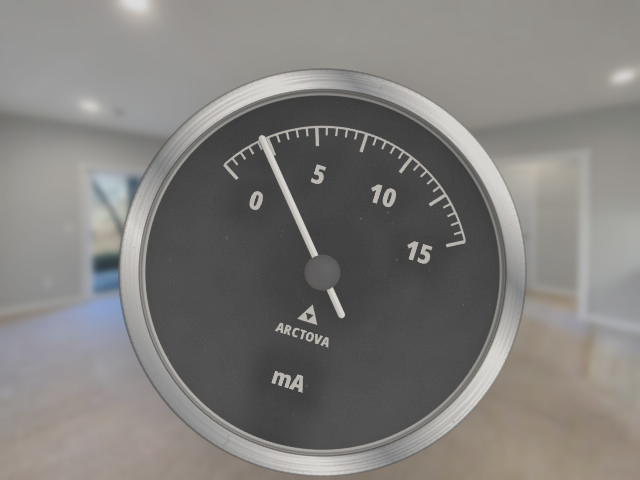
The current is 2.25 mA
